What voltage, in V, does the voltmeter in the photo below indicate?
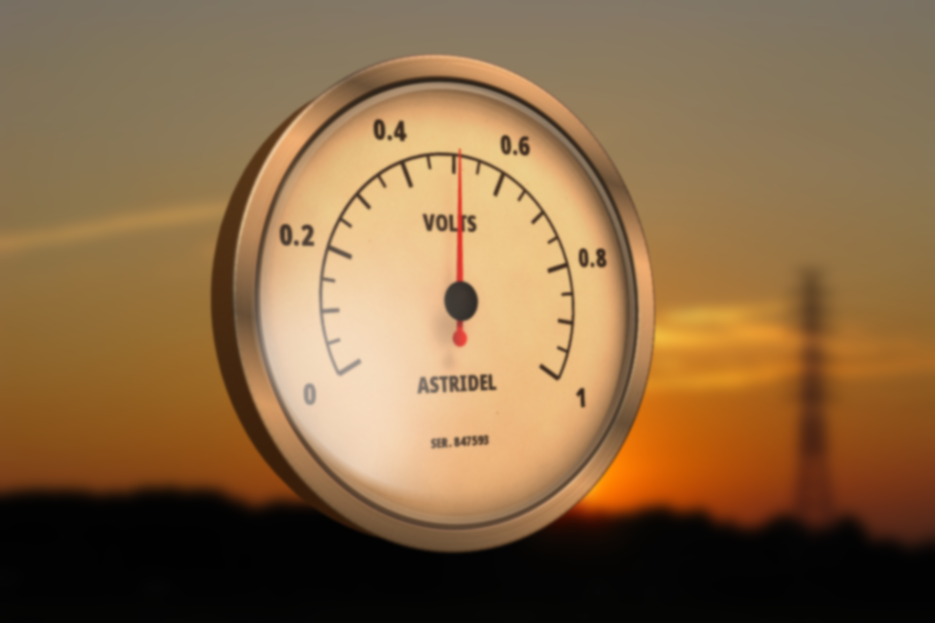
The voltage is 0.5 V
